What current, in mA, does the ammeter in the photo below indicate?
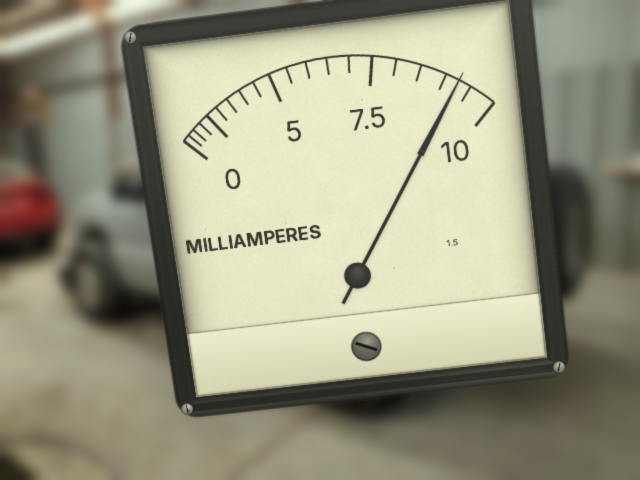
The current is 9.25 mA
